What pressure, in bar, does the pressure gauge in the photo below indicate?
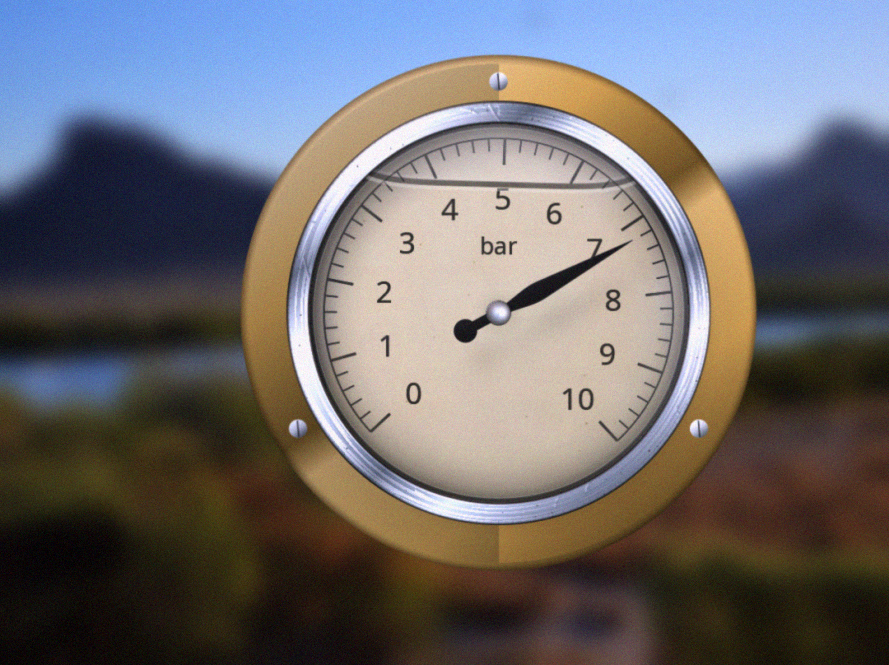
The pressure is 7.2 bar
